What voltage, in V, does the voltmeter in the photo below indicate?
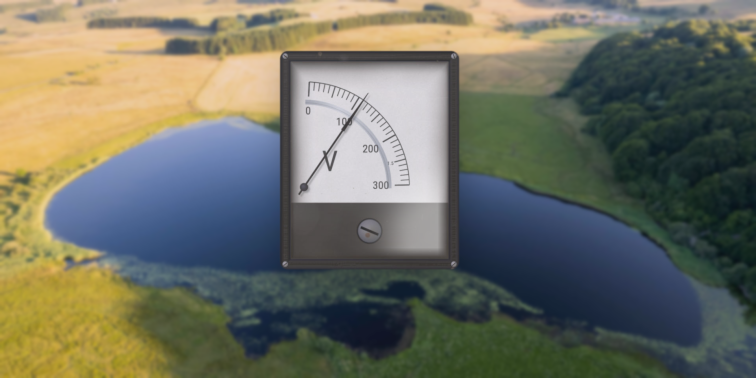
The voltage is 110 V
